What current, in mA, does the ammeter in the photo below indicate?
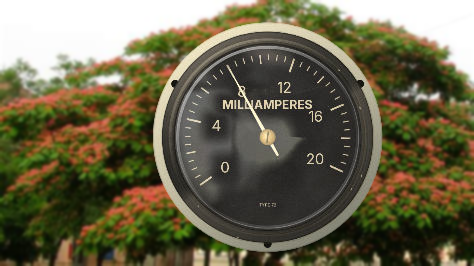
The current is 8 mA
